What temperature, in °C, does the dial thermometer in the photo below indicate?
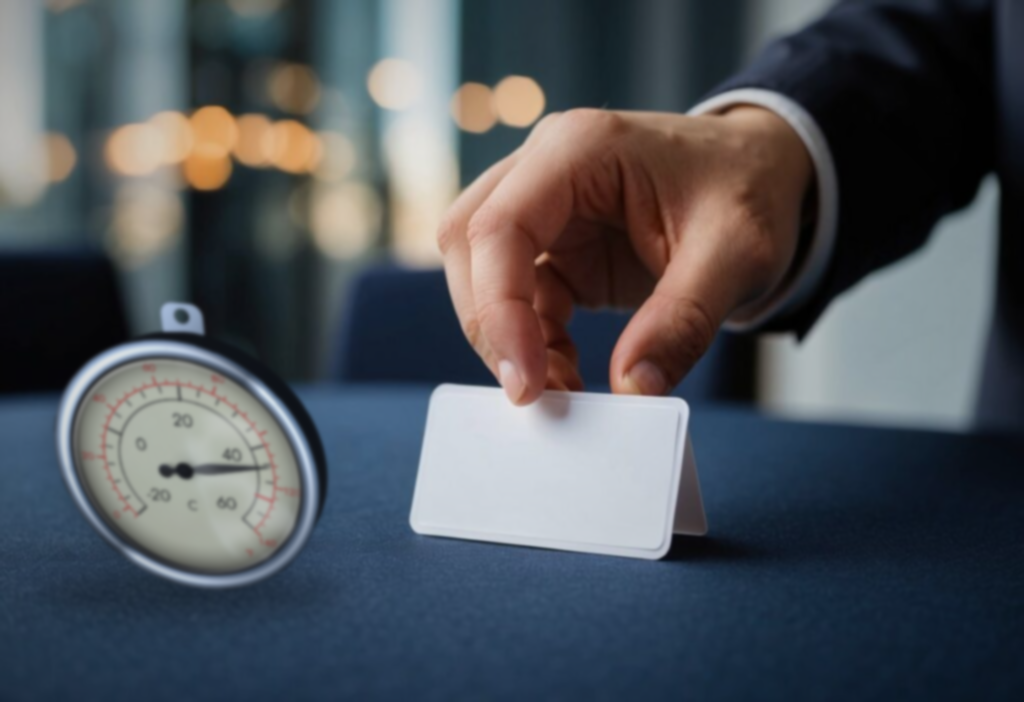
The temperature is 44 °C
